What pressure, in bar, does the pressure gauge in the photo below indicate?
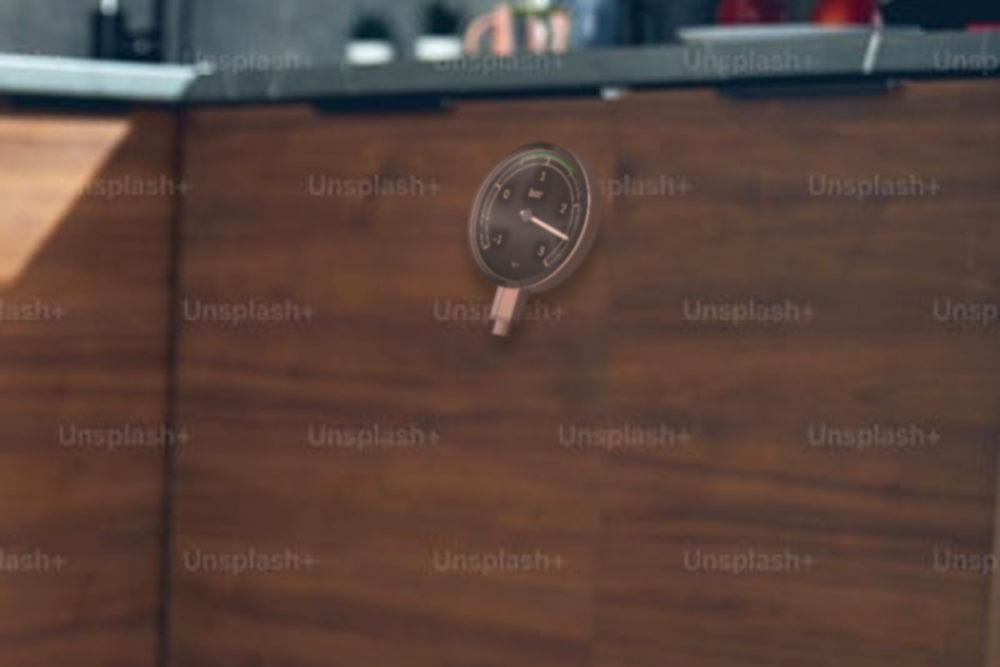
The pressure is 2.5 bar
